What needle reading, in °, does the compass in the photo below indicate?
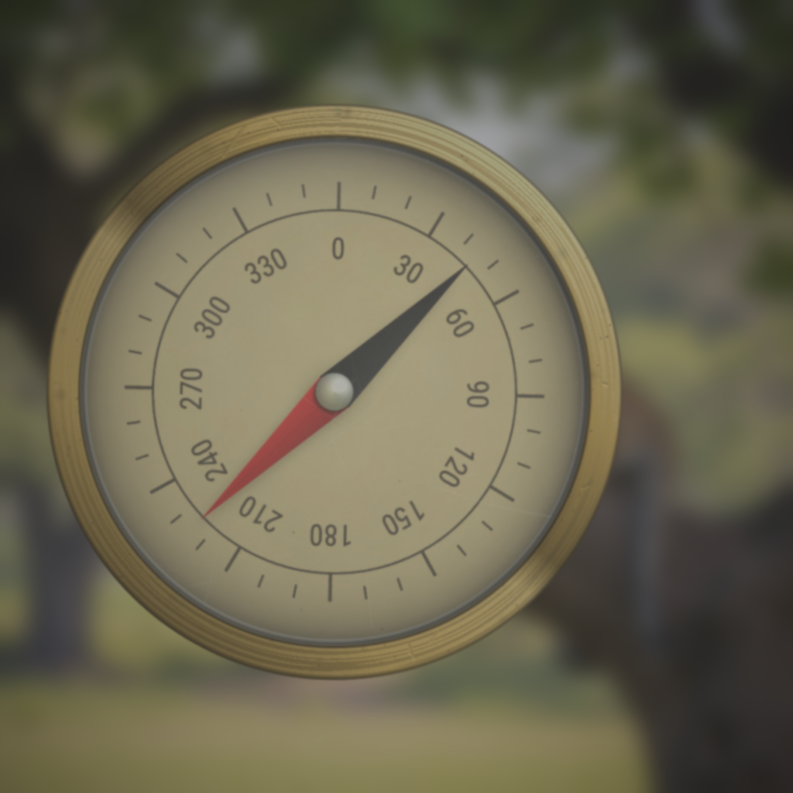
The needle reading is 225 °
